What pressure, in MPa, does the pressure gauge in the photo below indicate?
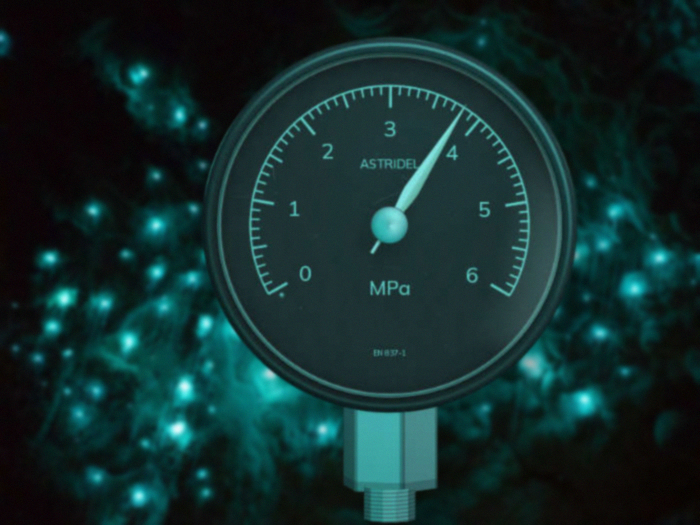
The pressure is 3.8 MPa
